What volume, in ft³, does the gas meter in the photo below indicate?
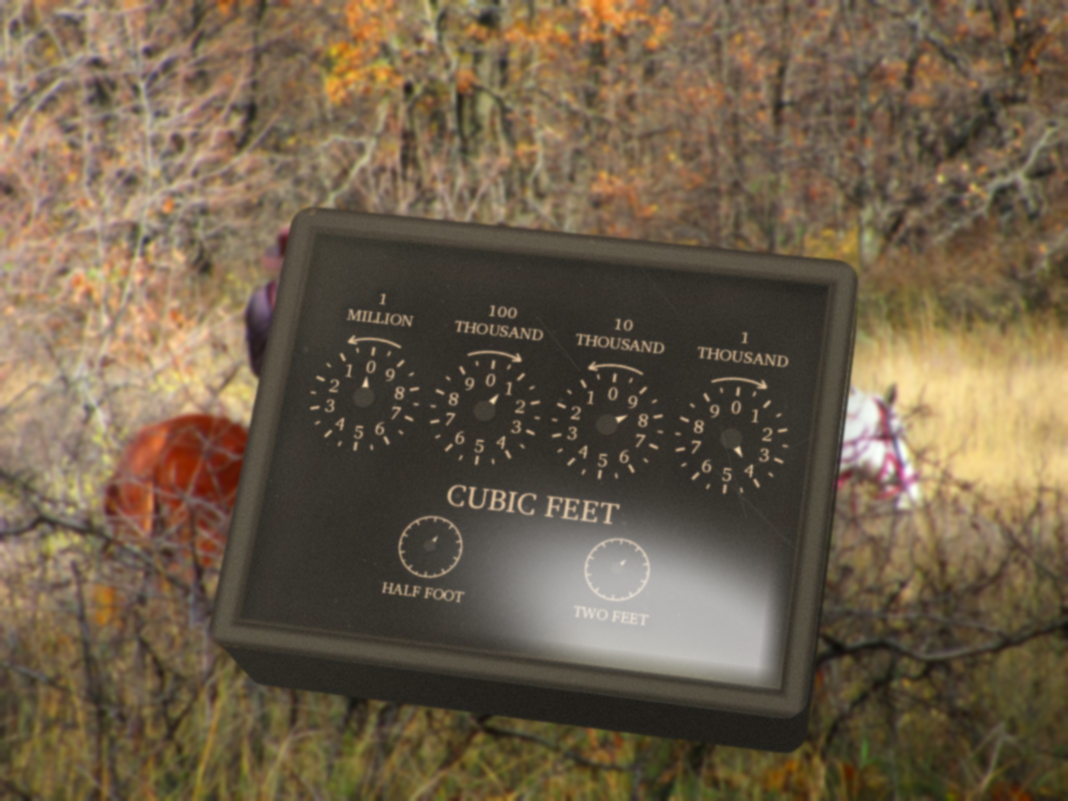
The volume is 8400 ft³
